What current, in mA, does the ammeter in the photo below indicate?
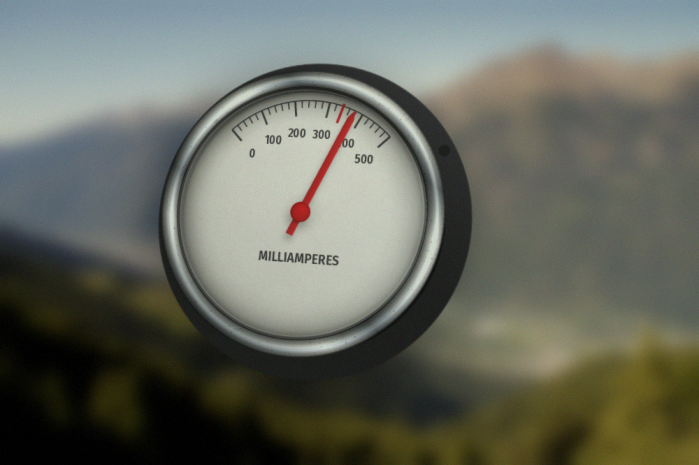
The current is 380 mA
